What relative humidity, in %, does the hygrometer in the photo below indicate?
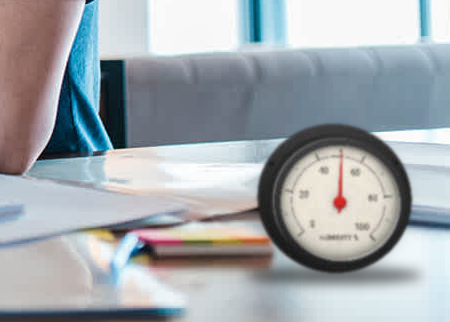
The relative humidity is 50 %
